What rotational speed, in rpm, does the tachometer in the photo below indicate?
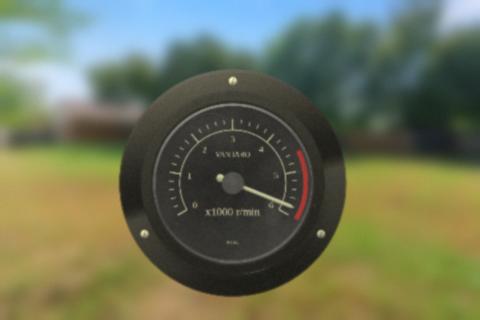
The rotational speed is 5800 rpm
